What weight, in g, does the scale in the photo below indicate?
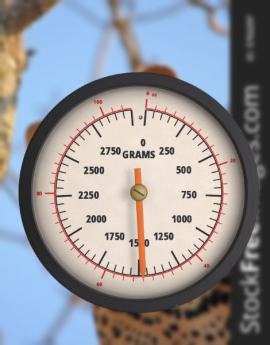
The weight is 1475 g
